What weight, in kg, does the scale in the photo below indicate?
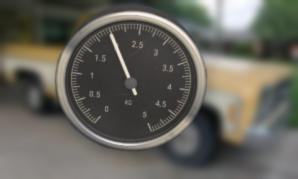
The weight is 2 kg
